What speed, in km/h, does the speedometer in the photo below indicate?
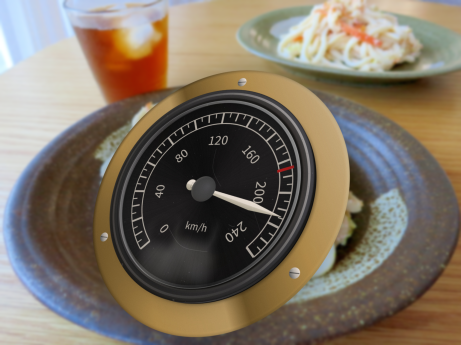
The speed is 215 km/h
